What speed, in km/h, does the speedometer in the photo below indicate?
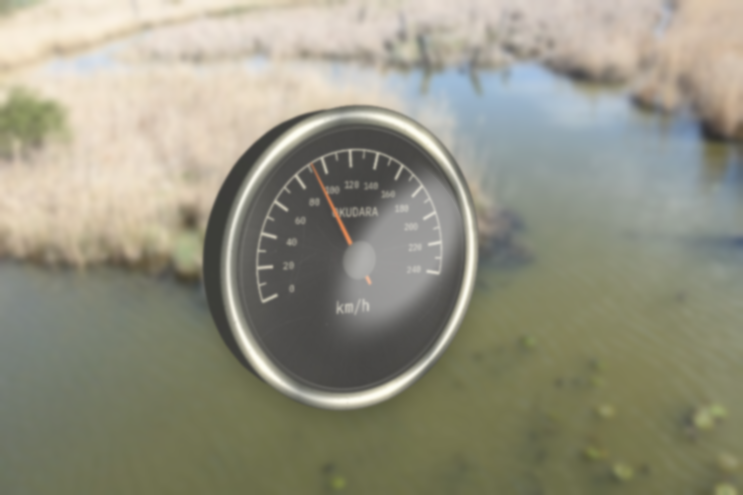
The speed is 90 km/h
